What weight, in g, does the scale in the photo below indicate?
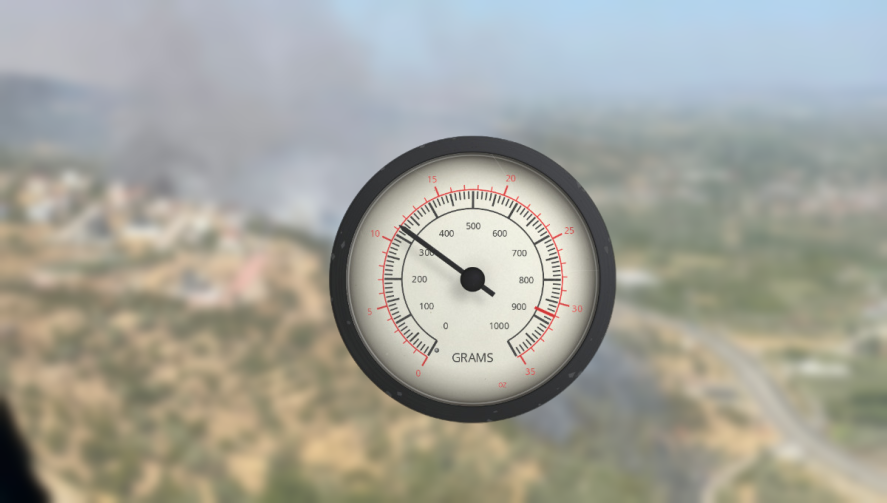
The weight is 320 g
